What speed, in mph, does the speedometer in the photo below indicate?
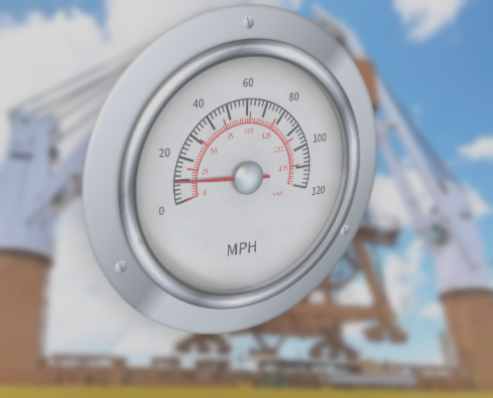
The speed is 10 mph
